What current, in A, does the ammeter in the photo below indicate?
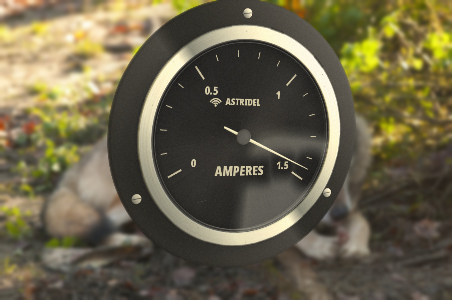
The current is 1.45 A
